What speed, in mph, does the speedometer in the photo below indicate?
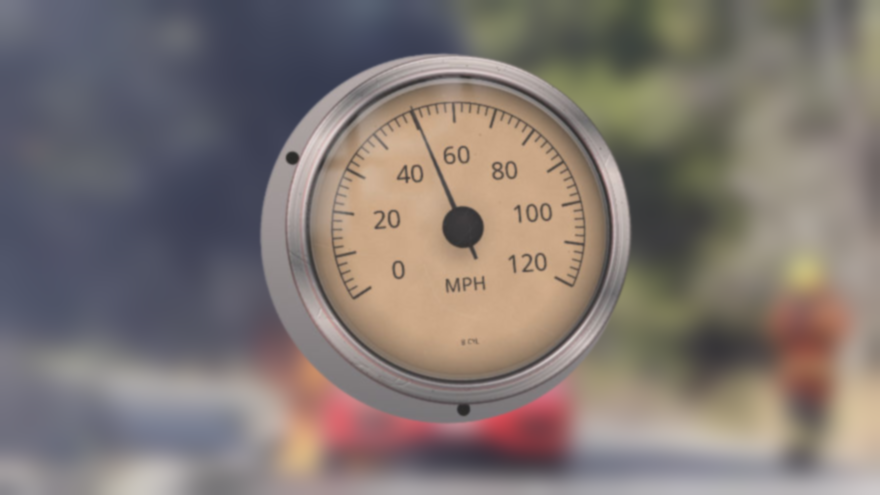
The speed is 50 mph
